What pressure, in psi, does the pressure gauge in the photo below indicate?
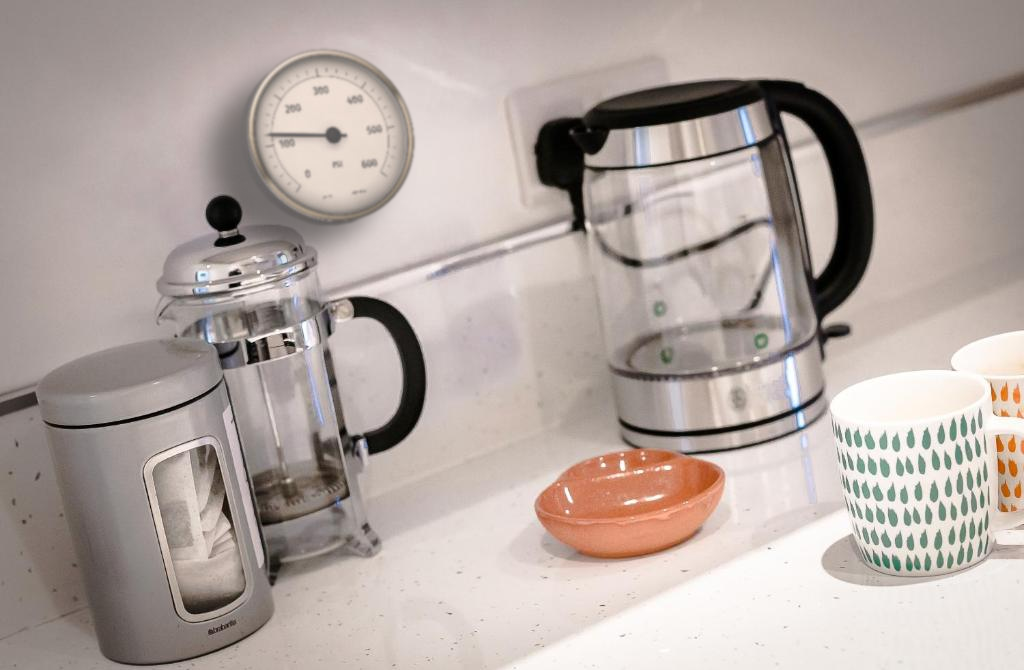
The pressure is 120 psi
